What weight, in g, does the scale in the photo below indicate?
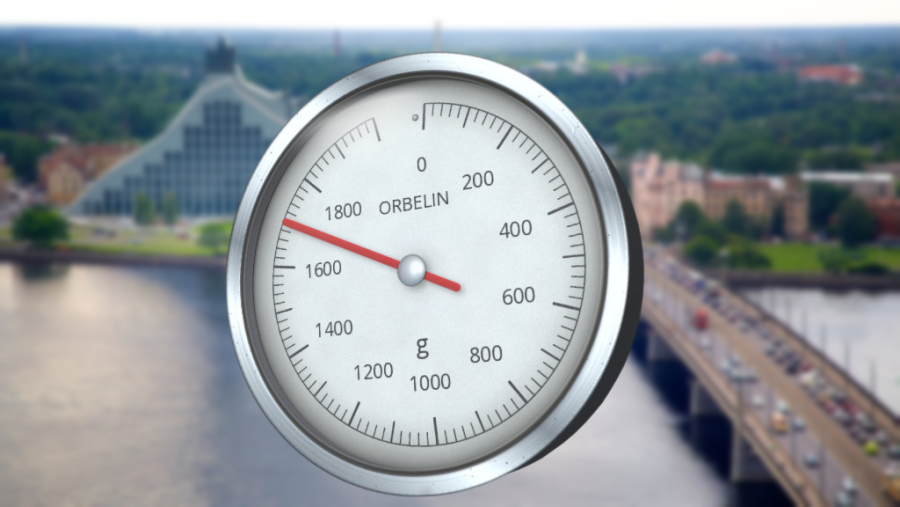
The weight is 1700 g
